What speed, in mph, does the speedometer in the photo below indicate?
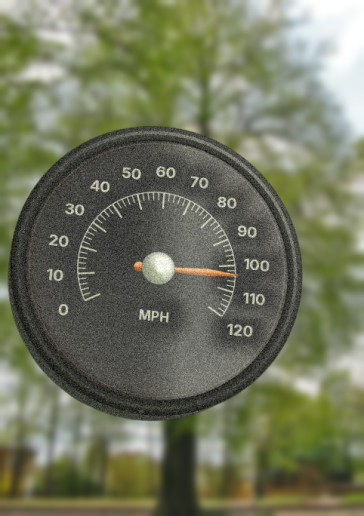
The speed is 104 mph
